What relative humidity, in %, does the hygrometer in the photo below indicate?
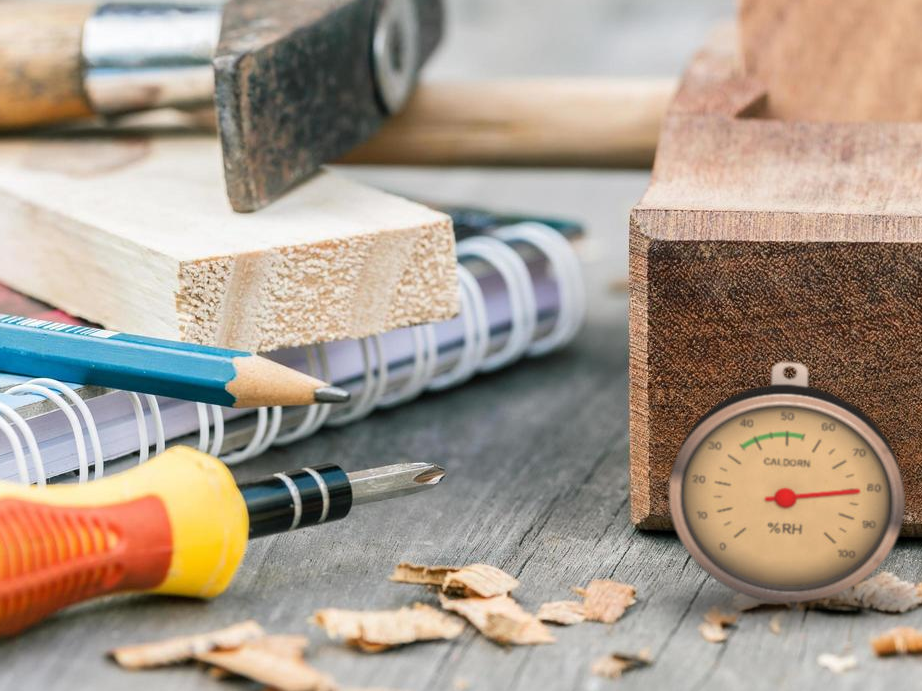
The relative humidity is 80 %
